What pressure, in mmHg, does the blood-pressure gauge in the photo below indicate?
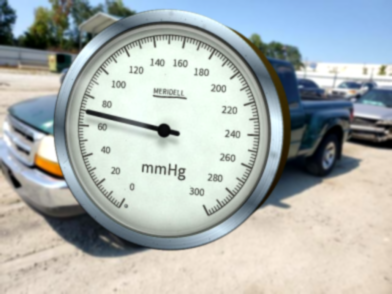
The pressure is 70 mmHg
